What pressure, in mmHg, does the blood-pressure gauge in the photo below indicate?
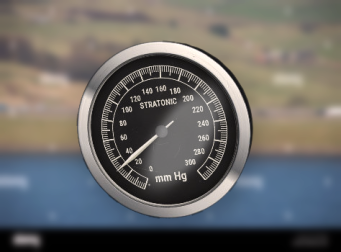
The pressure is 30 mmHg
